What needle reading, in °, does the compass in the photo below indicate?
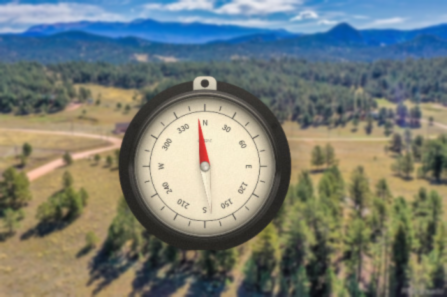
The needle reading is 352.5 °
